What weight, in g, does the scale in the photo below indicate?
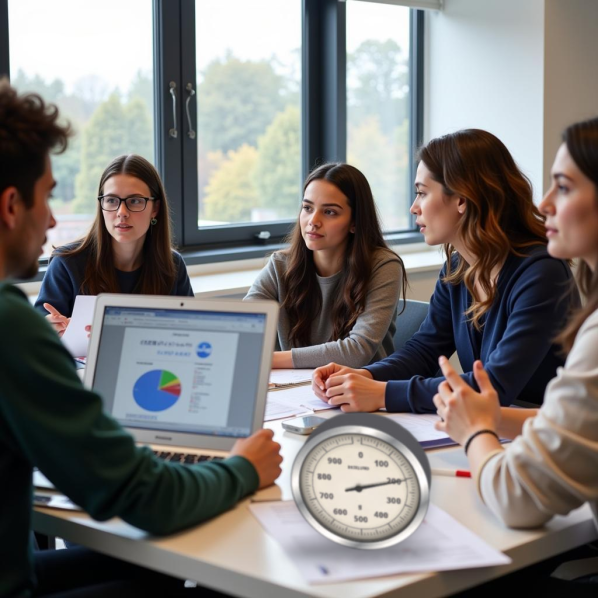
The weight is 200 g
